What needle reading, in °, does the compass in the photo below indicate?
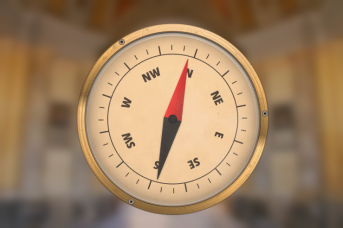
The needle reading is 355 °
